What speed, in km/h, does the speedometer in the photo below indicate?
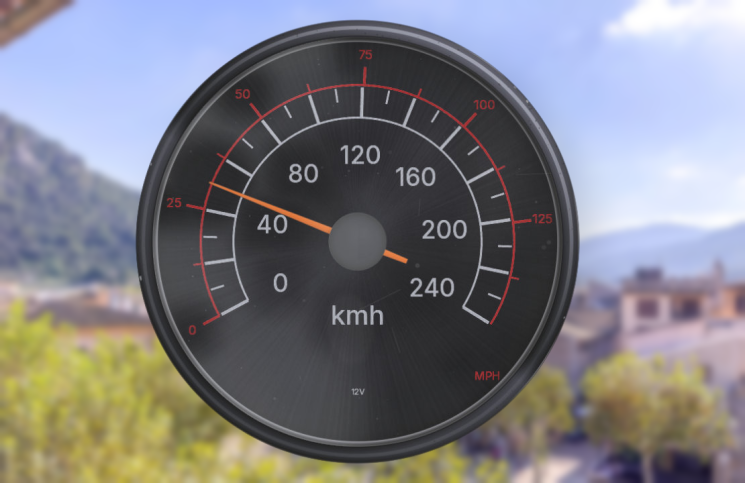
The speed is 50 km/h
